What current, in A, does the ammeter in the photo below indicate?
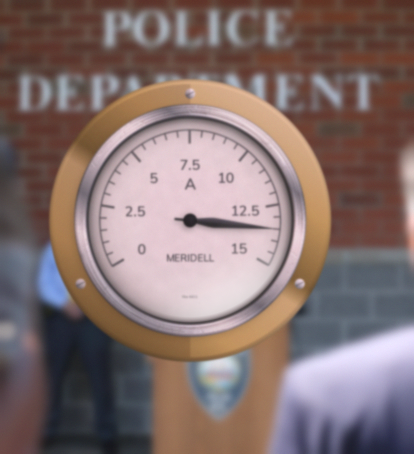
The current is 13.5 A
